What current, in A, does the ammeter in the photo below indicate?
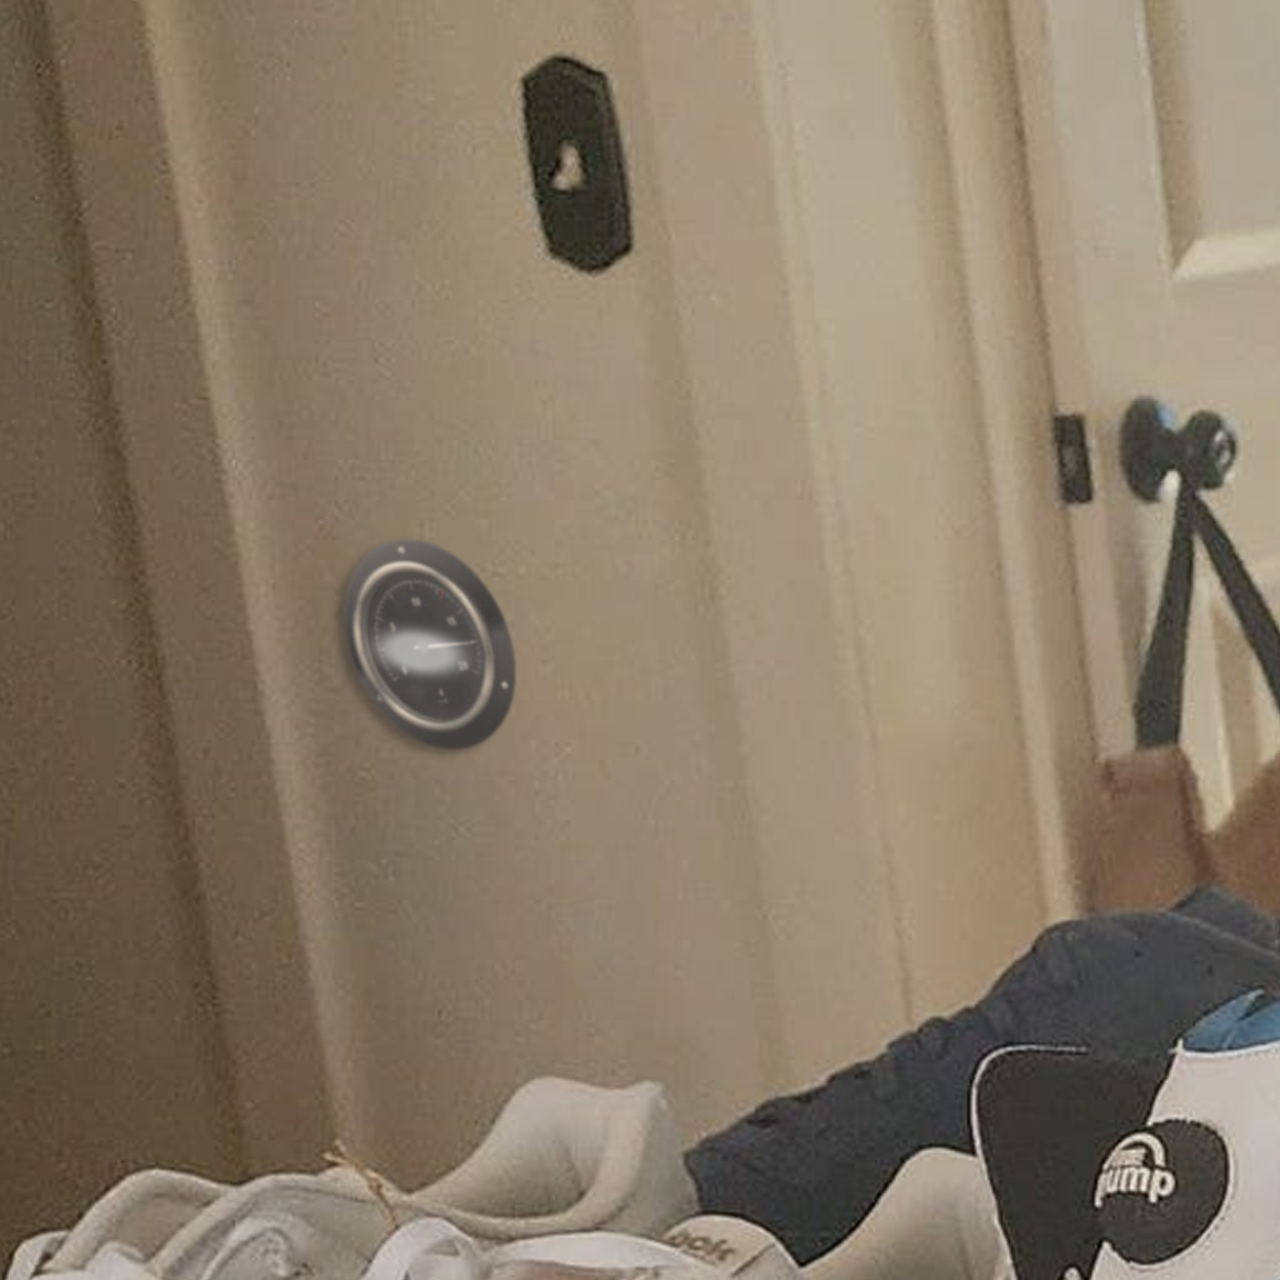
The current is 17.5 A
